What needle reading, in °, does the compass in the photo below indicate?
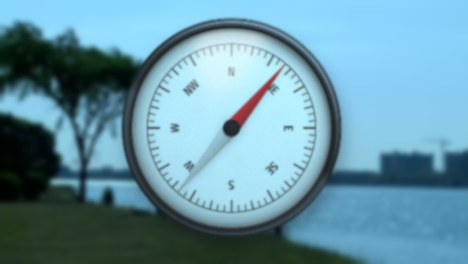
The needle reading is 40 °
